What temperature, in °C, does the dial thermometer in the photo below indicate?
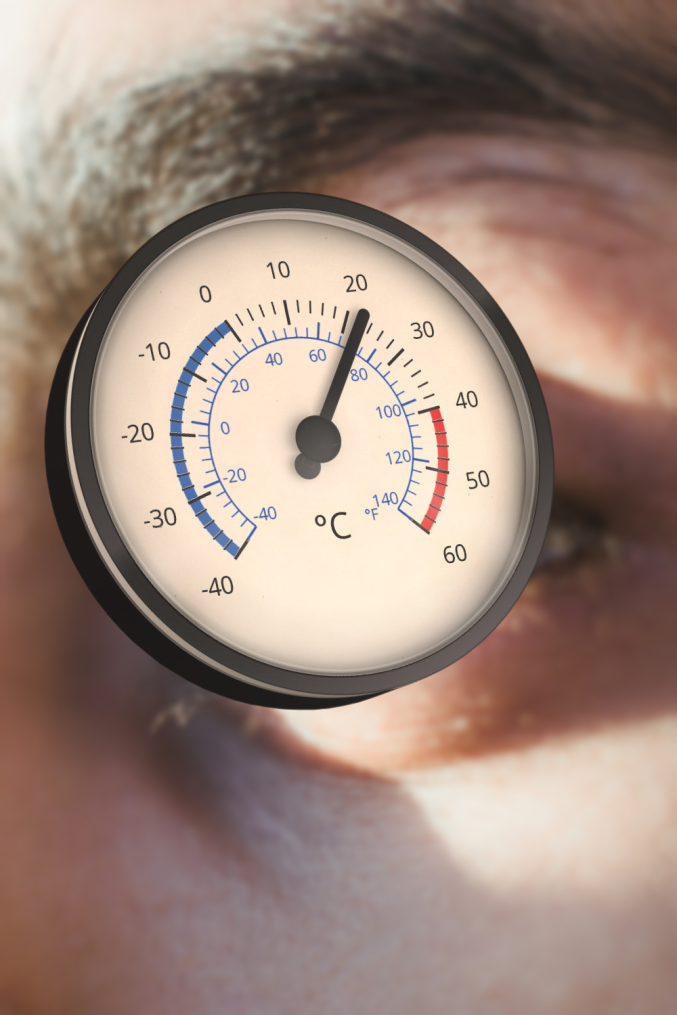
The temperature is 22 °C
